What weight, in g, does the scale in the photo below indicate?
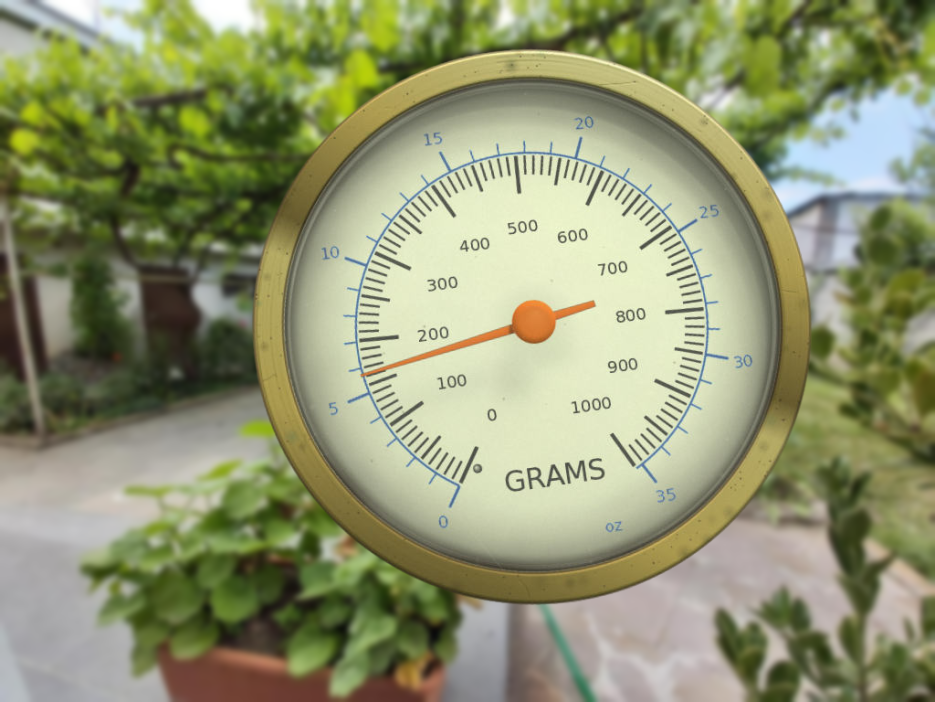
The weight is 160 g
